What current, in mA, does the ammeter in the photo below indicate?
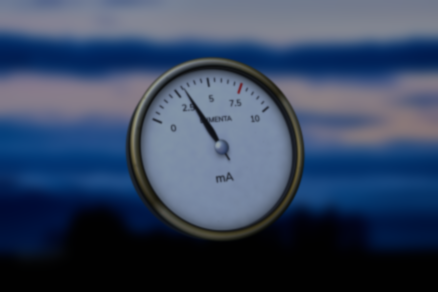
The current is 3 mA
